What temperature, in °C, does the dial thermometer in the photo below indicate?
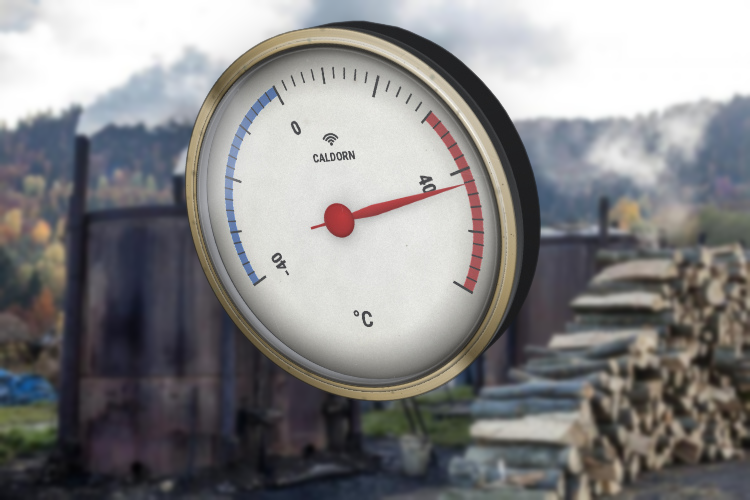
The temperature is 42 °C
